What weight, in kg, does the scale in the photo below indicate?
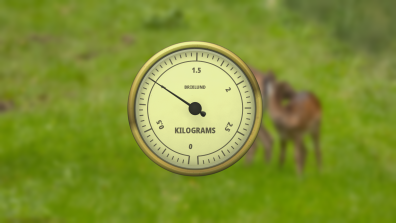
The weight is 1 kg
